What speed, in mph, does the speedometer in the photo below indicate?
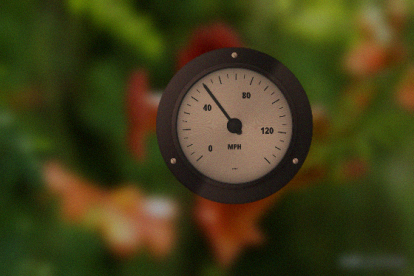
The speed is 50 mph
